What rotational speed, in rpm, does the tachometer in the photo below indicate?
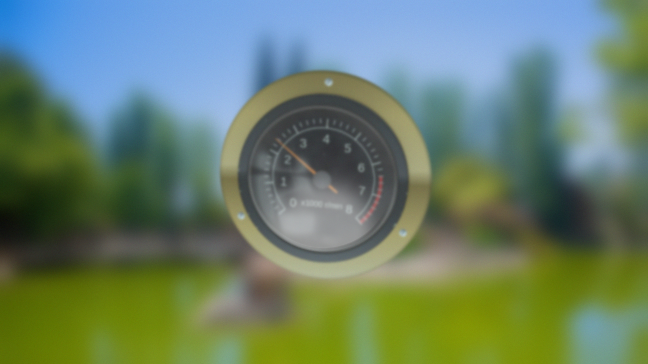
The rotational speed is 2400 rpm
